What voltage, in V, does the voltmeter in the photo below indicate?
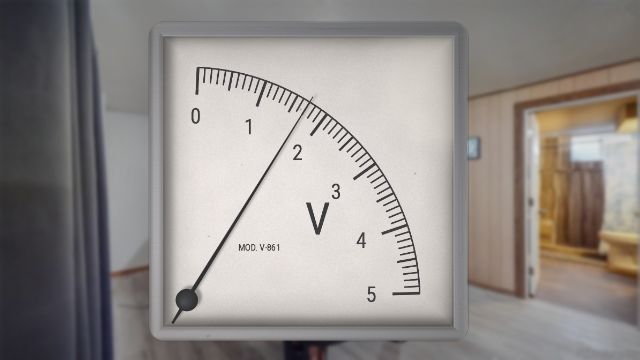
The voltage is 1.7 V
